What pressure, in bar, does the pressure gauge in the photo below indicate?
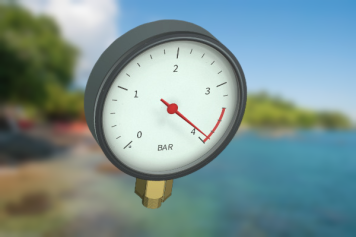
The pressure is 3.9 bar
